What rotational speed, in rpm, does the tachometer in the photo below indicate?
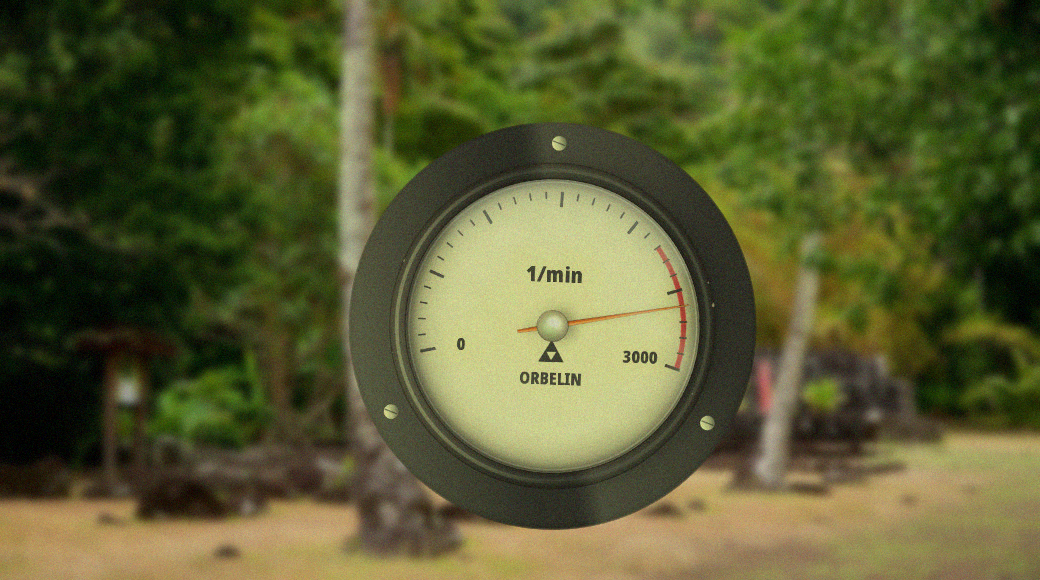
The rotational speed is 2600 rpm
